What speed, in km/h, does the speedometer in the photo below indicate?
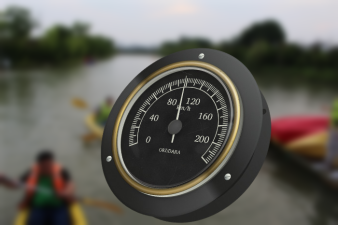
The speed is 100 km/h
